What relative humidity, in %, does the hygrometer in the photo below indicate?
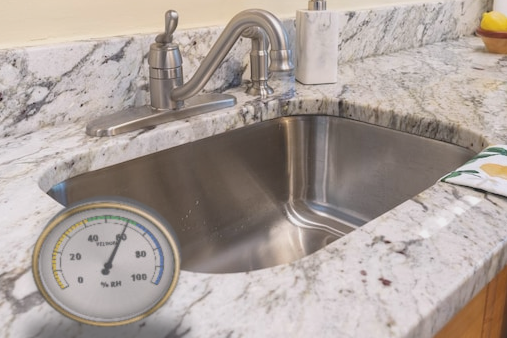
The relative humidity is 60 %
